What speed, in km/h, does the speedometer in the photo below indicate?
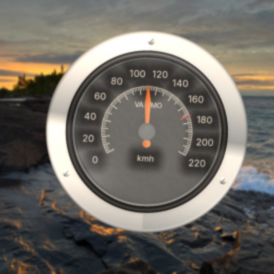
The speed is 110 km/h
